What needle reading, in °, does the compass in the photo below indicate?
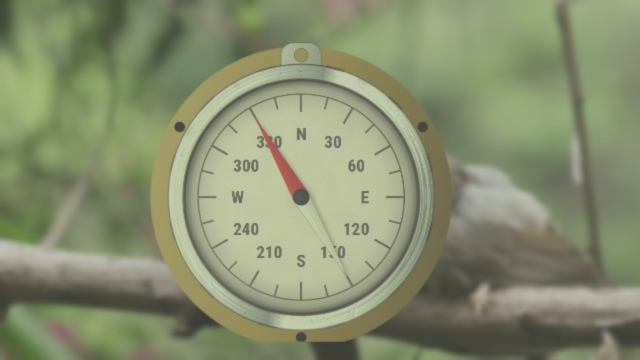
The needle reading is 330 °
